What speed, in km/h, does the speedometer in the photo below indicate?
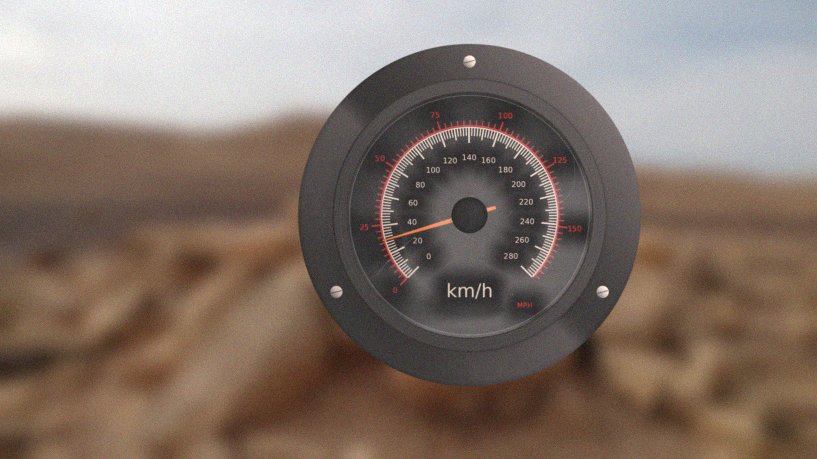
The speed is 30 km/h
